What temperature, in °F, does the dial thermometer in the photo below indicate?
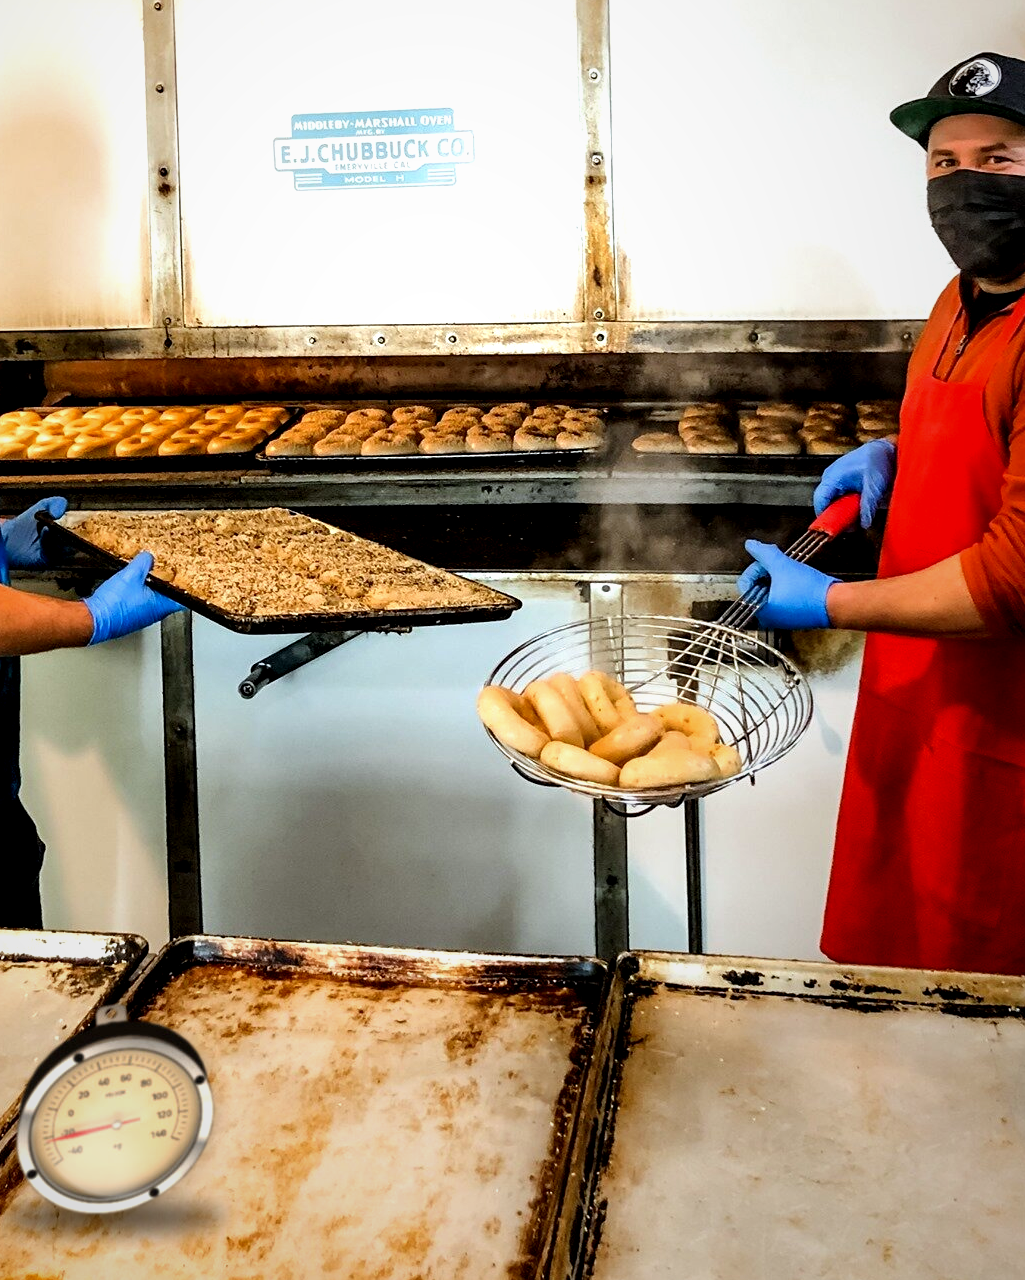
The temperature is -20 °F
